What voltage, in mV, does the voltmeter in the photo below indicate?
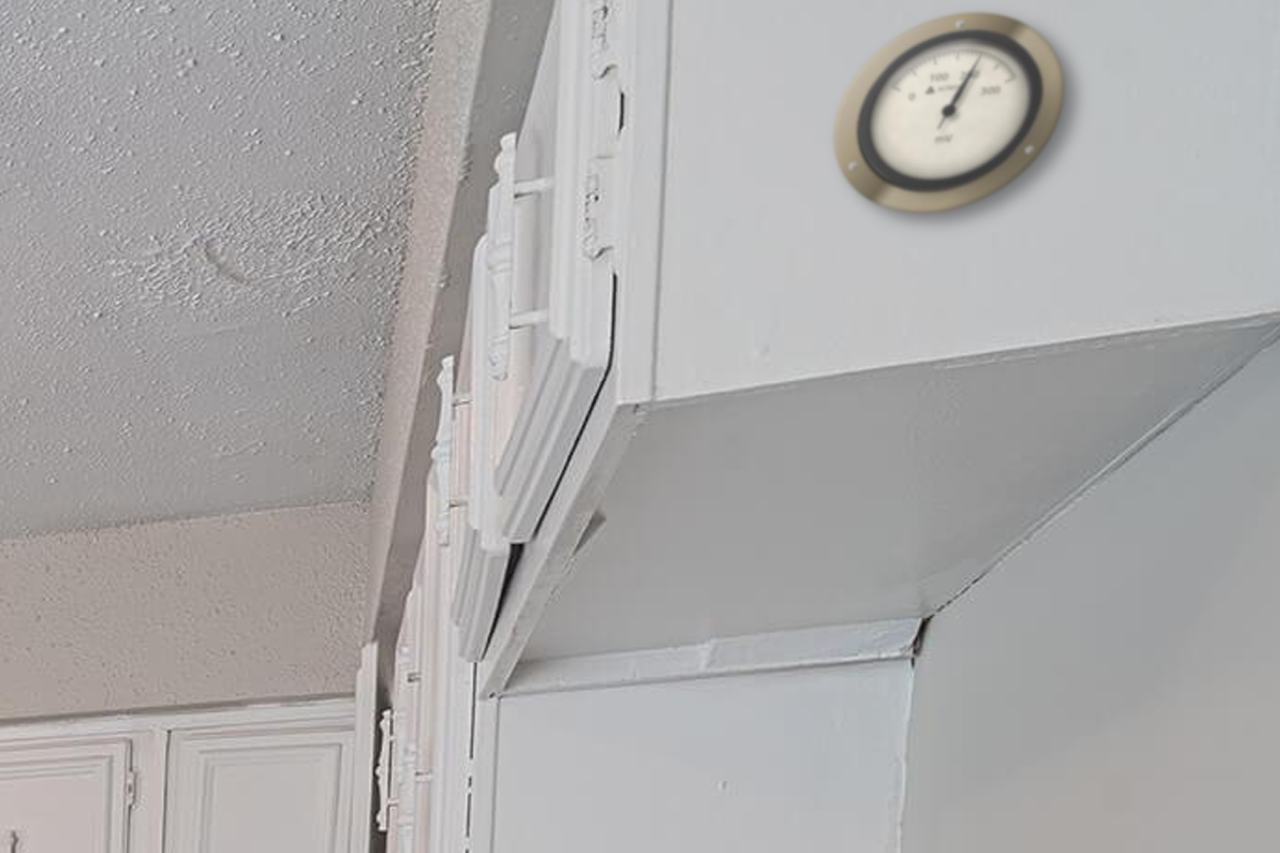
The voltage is 200 mV
